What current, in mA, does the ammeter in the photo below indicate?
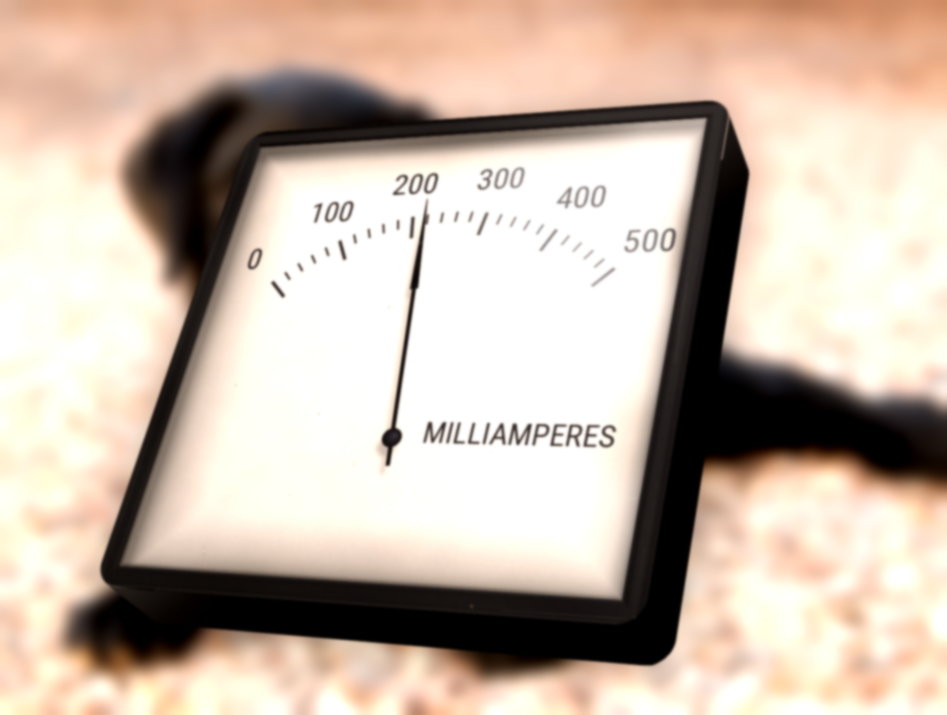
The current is 220 mA
